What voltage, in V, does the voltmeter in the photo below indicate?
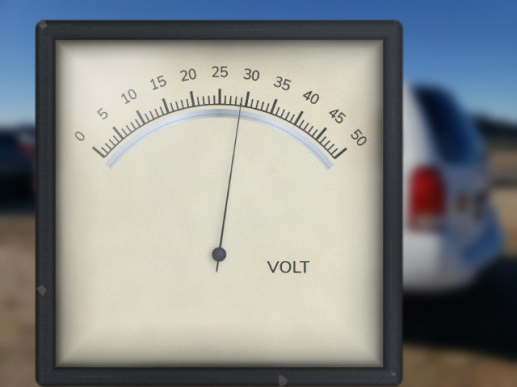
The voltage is 29 V
